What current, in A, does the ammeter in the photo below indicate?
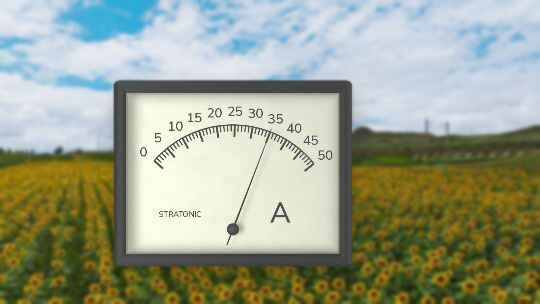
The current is 35 A
